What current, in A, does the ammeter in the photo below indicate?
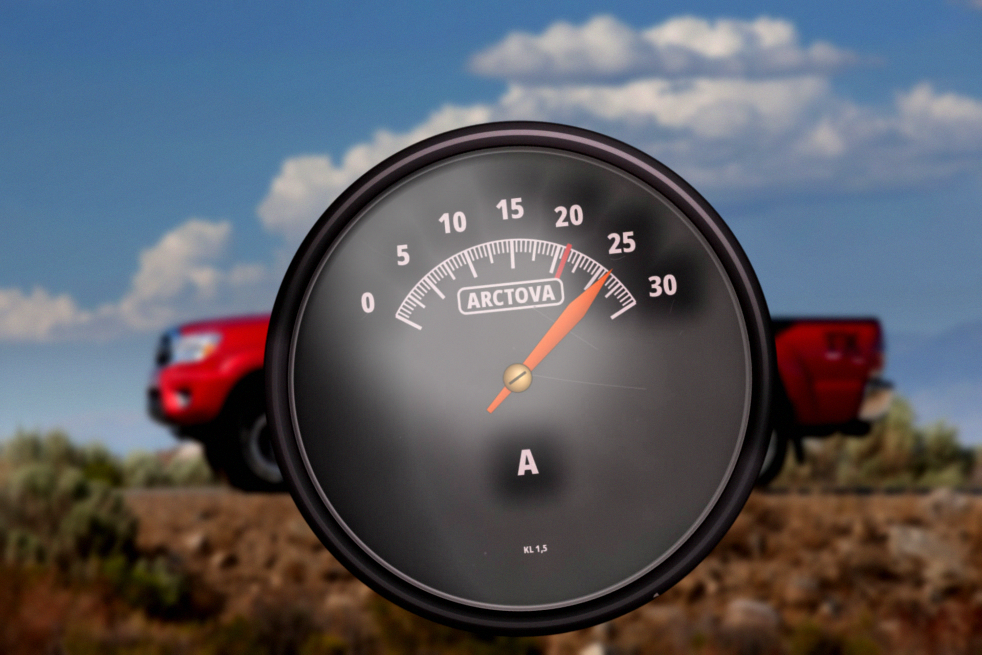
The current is 26 A
